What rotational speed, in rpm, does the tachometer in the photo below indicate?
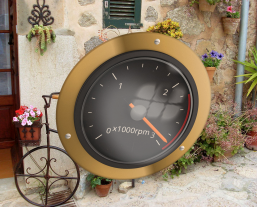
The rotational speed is 2900 rpm
